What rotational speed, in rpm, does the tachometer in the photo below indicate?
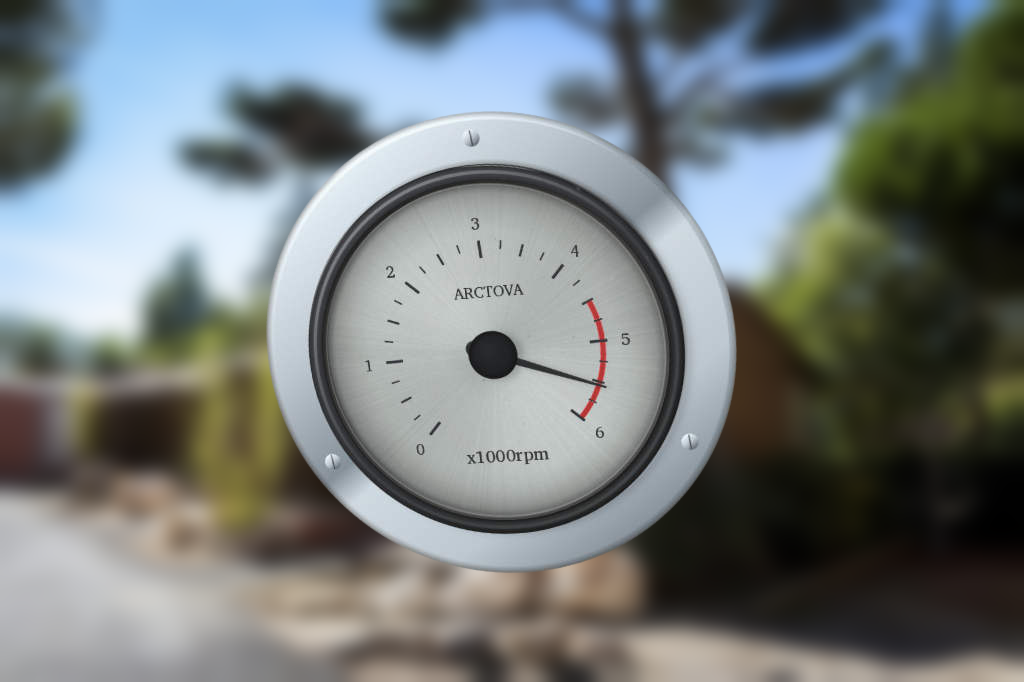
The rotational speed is 5500 rpm
